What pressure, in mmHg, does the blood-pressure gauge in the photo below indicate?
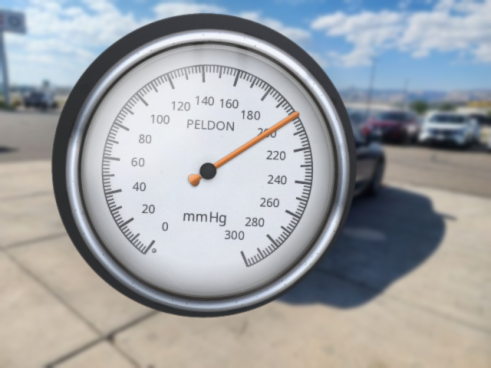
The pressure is 200 mmHg
